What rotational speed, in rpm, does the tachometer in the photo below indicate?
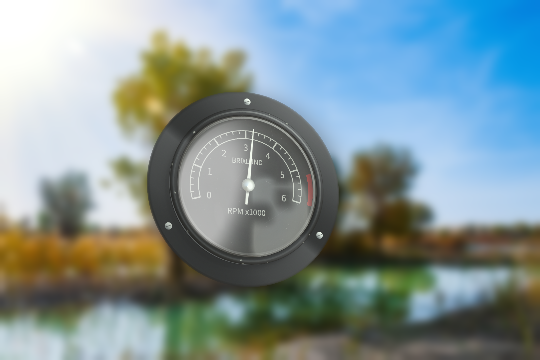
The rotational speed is 3200 rpm
